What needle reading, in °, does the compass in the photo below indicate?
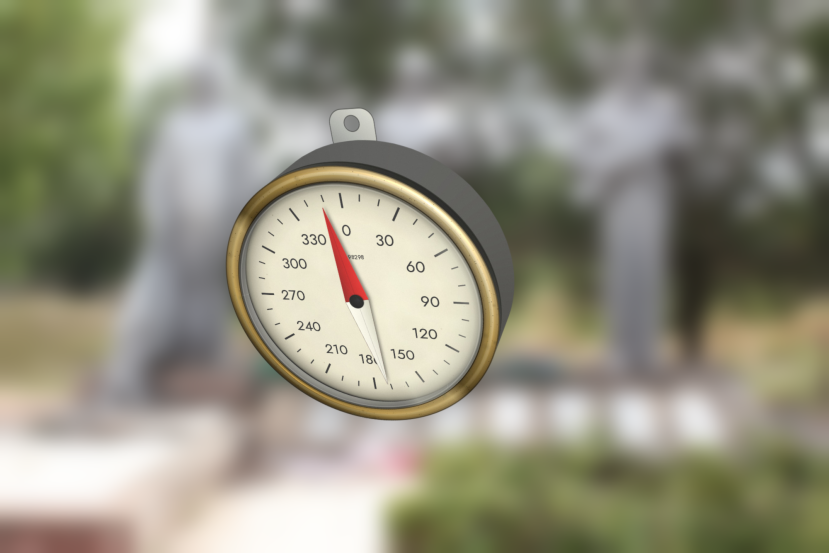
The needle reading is 350 °
